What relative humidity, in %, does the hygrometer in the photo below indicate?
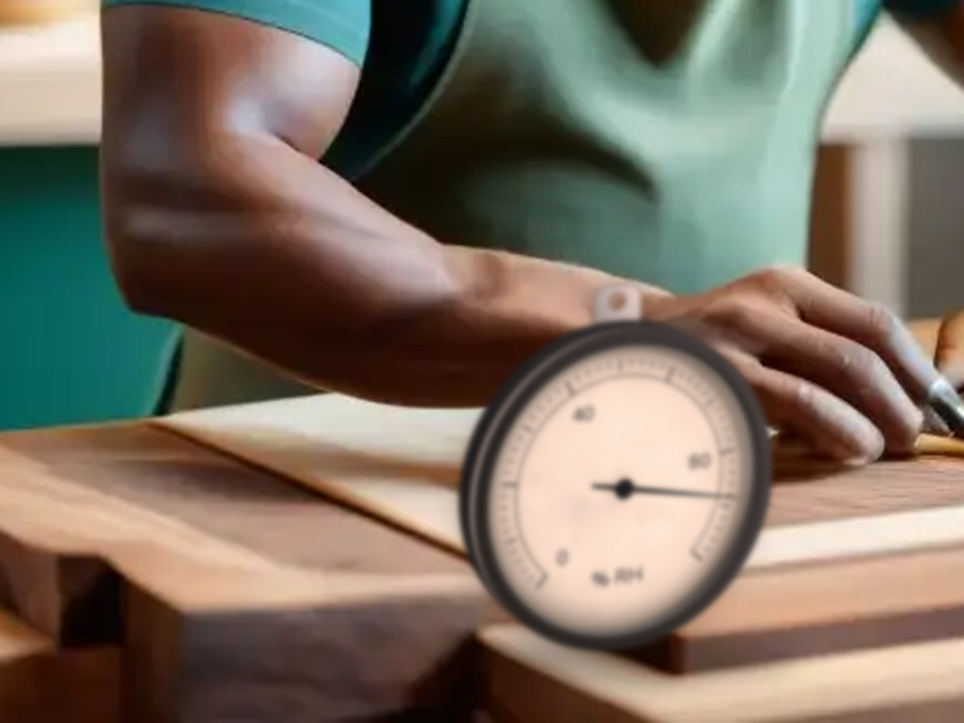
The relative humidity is 88 %
